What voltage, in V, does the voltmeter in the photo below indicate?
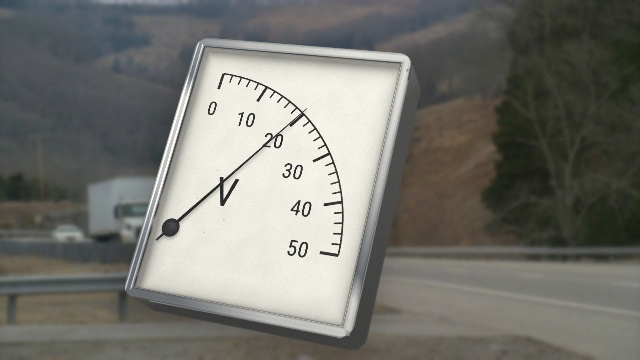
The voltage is 20 V
